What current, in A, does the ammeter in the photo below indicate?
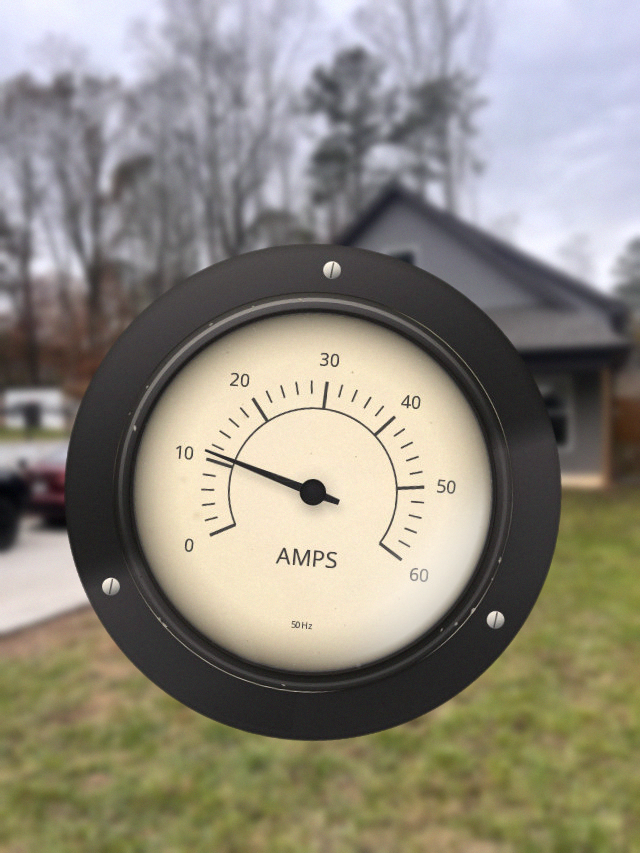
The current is 11 A
